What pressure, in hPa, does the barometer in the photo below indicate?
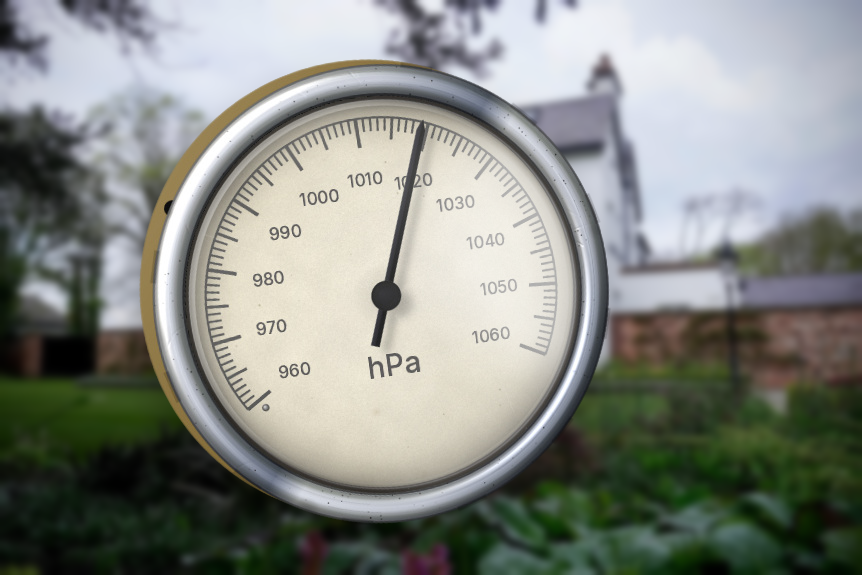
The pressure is 1019 hPa
